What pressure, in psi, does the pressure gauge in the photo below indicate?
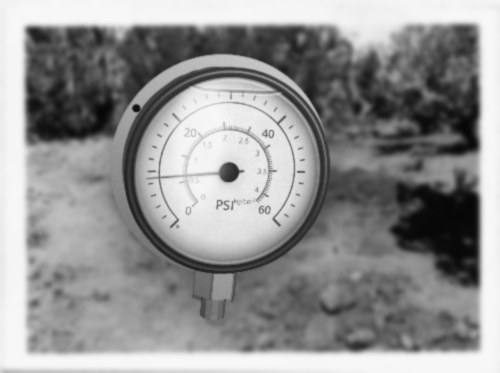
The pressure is 9 psi
